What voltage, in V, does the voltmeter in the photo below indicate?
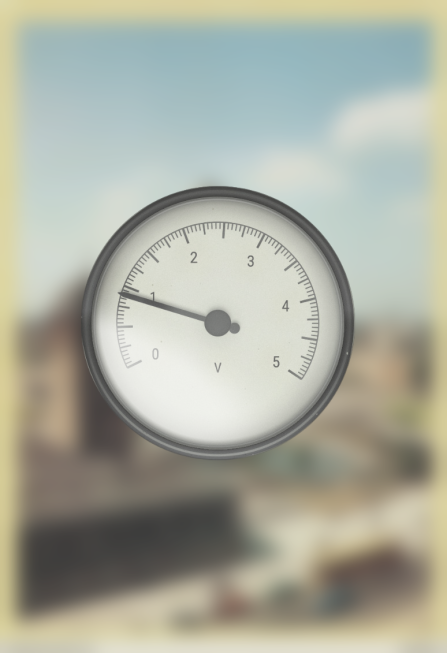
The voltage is 0.9 V
